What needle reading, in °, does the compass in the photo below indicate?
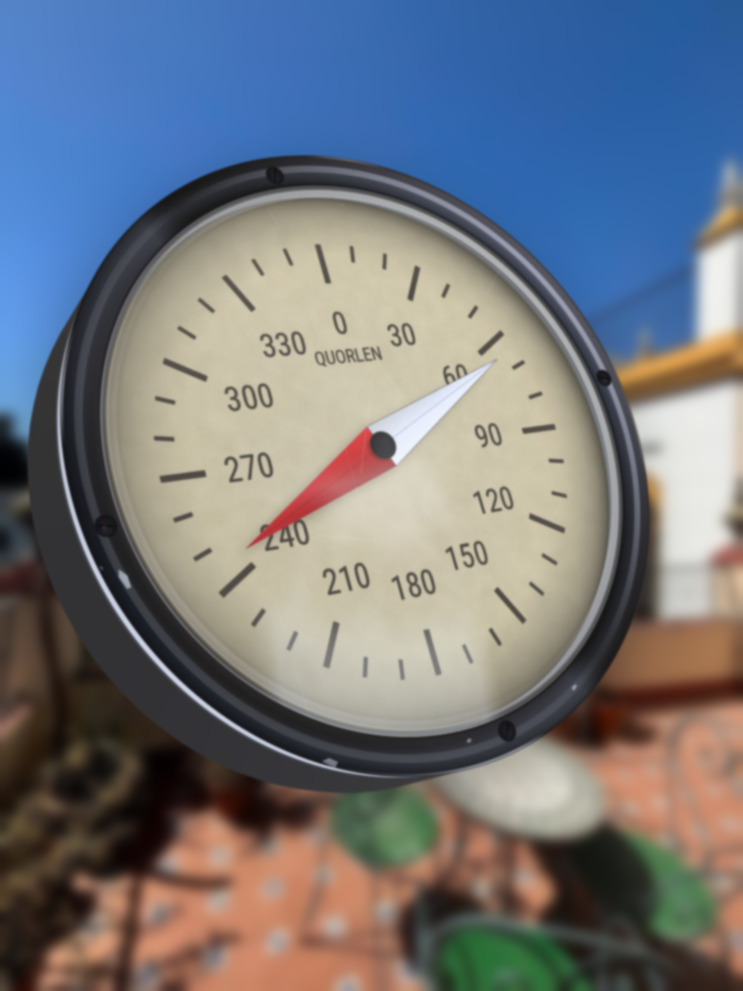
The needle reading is 245 °
